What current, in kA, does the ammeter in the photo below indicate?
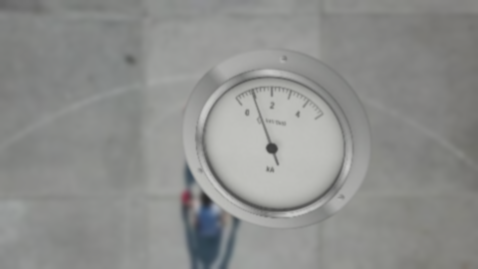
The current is 1 kA
